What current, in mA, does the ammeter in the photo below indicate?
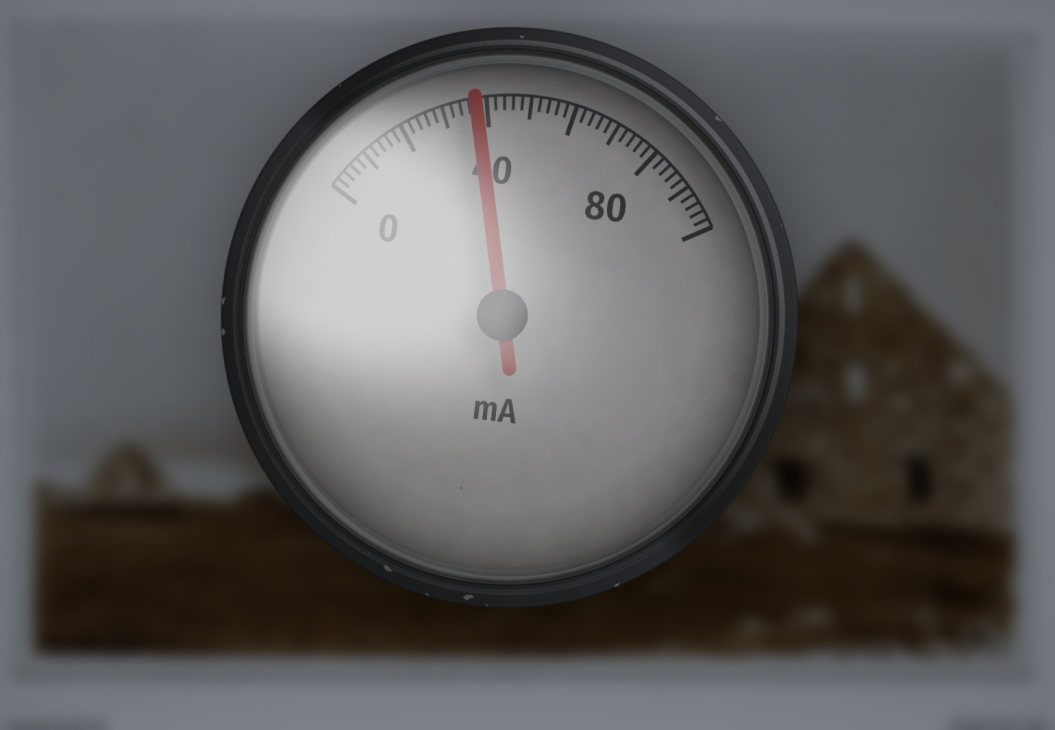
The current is 38 mA
